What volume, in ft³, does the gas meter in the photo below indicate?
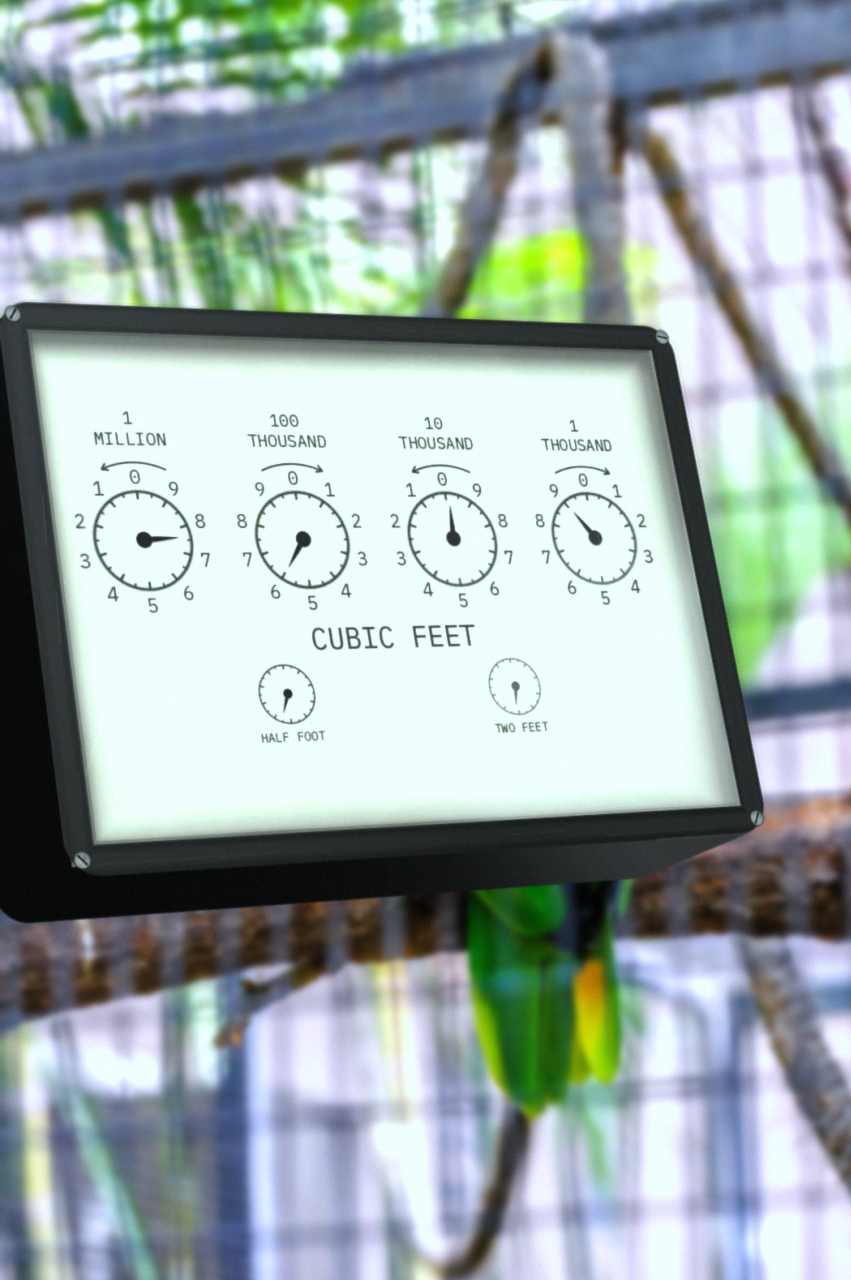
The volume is 759900 ft³
